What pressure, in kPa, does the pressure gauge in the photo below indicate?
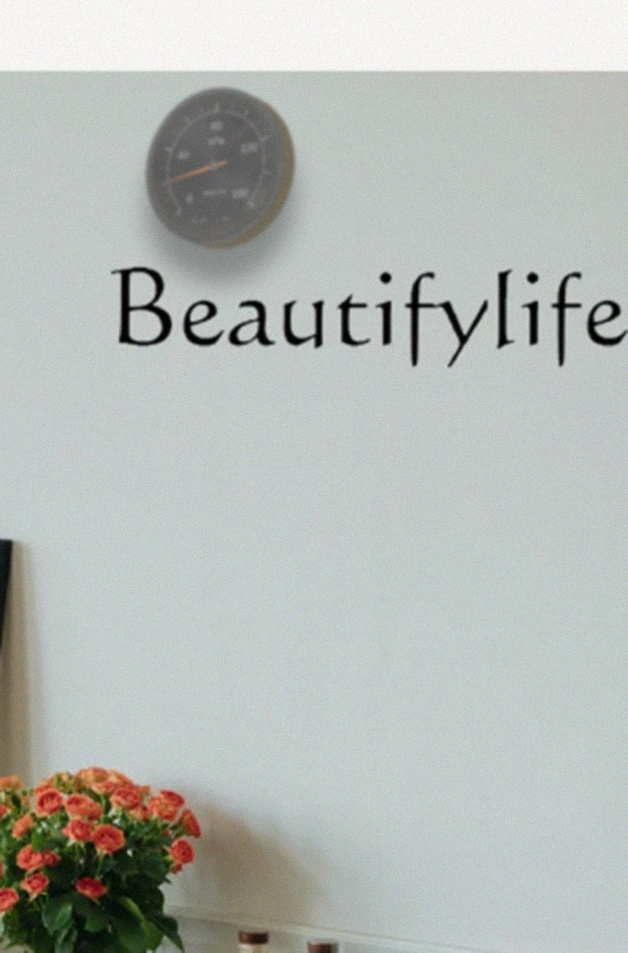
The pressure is 20 kPa
